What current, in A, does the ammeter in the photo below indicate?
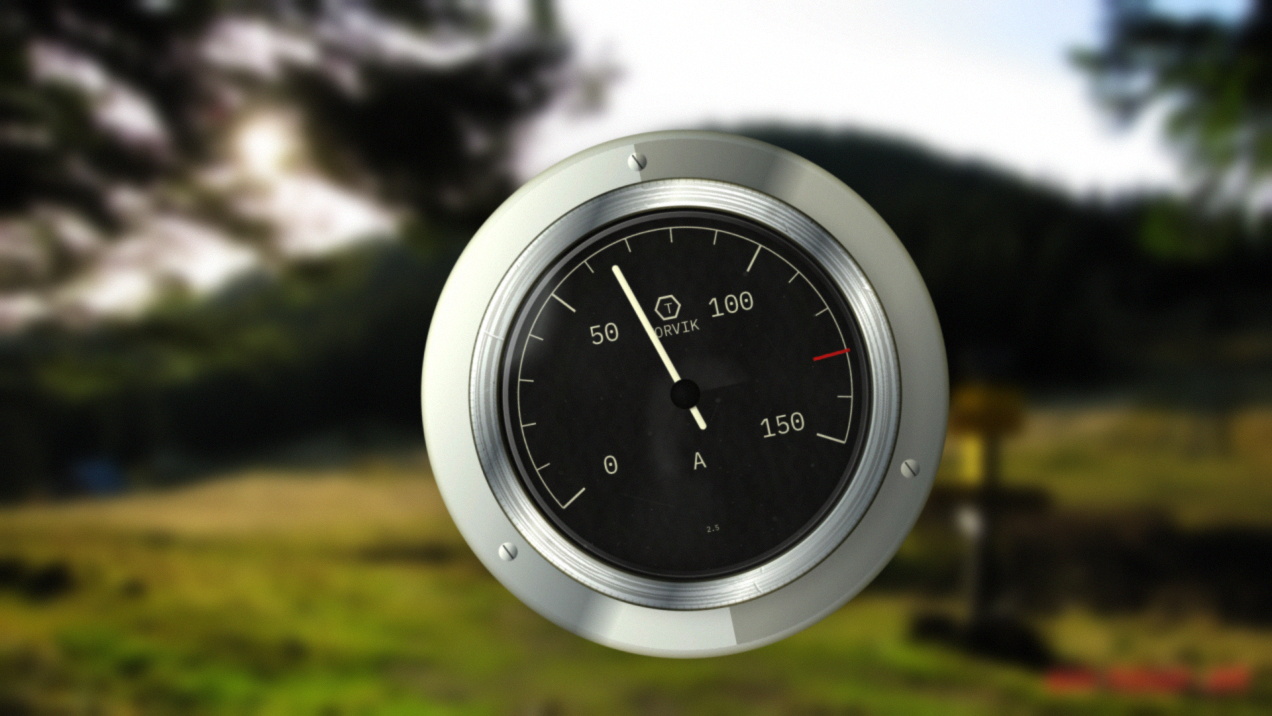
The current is 65 A
